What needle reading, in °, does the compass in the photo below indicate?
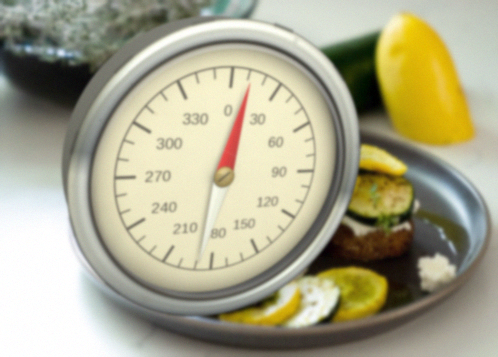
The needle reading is 10 °
